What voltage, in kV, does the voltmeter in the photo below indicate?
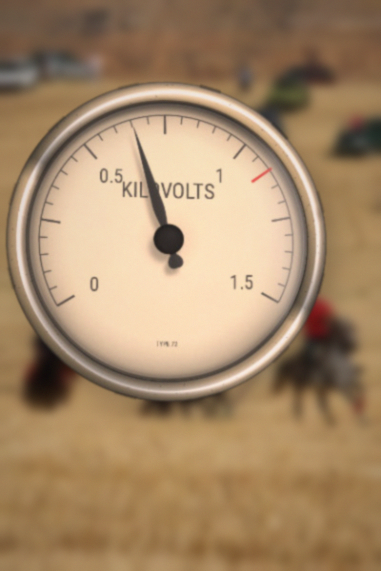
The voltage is 0.65 kV
